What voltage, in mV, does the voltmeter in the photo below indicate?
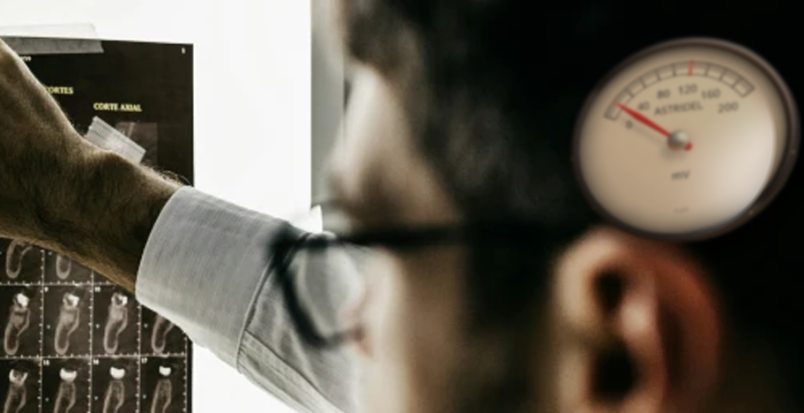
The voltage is 20 mV
